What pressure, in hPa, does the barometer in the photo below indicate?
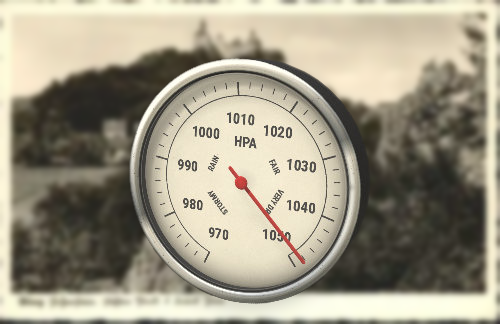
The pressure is 1048 hPa
